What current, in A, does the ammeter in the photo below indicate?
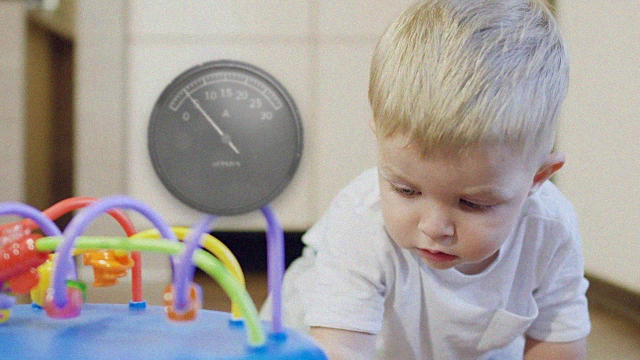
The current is 5 A
